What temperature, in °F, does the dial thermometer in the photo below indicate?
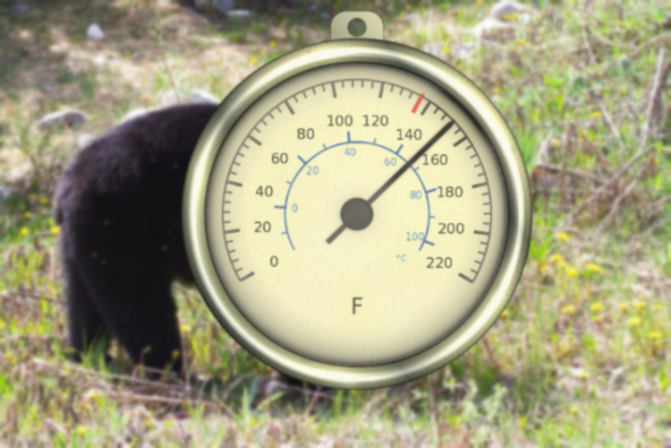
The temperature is 152 °F
